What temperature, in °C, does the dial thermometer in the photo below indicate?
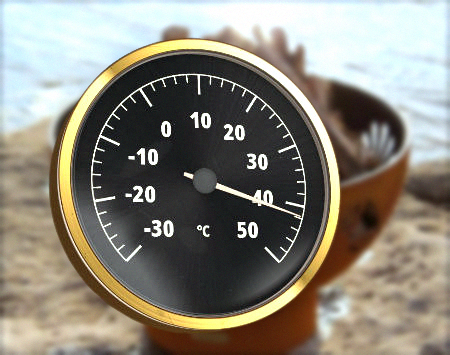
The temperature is 42 °C
